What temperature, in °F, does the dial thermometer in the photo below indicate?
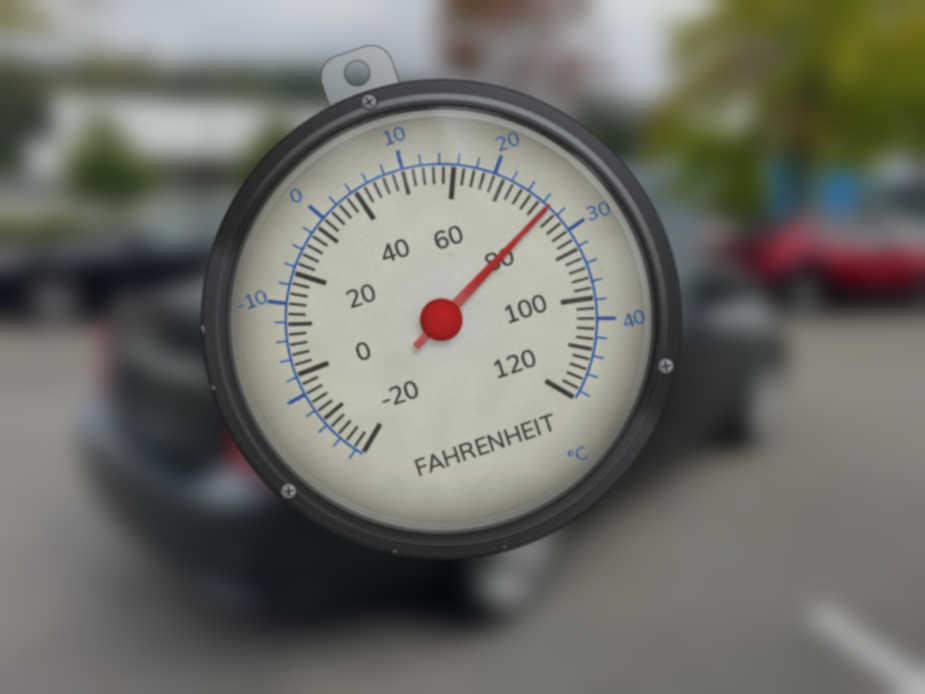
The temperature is 80 °F
